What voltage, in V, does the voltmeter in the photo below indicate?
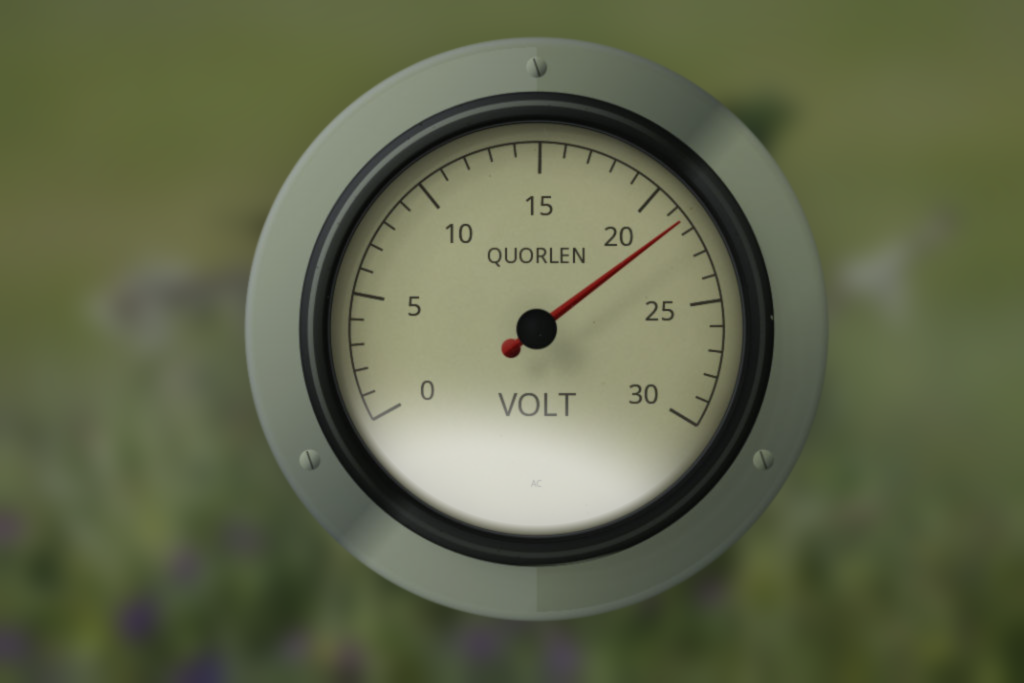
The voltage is 21.5 V
